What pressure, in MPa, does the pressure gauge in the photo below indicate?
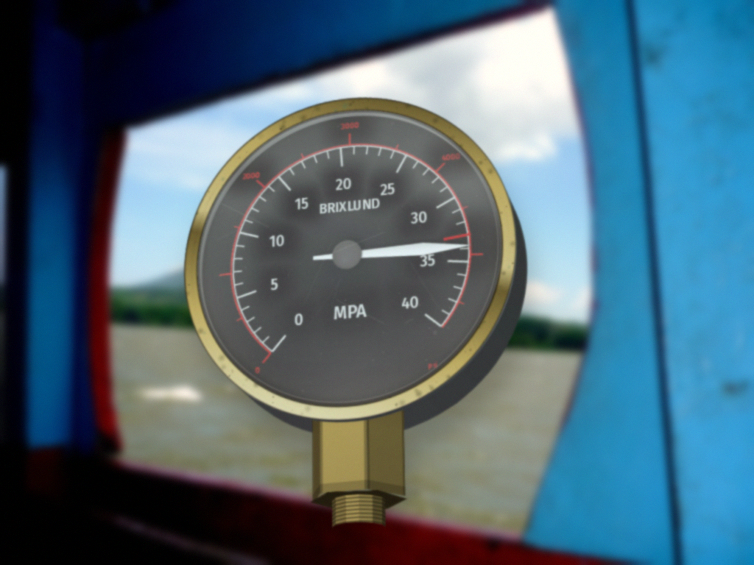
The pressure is 34 MPa
